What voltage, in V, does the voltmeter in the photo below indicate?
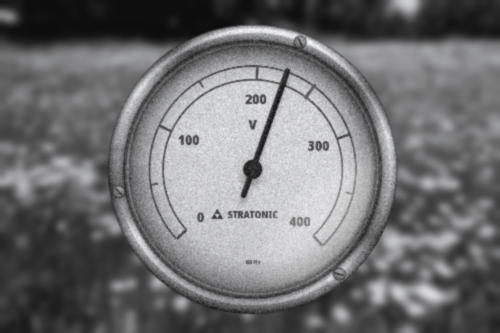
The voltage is 225 V
